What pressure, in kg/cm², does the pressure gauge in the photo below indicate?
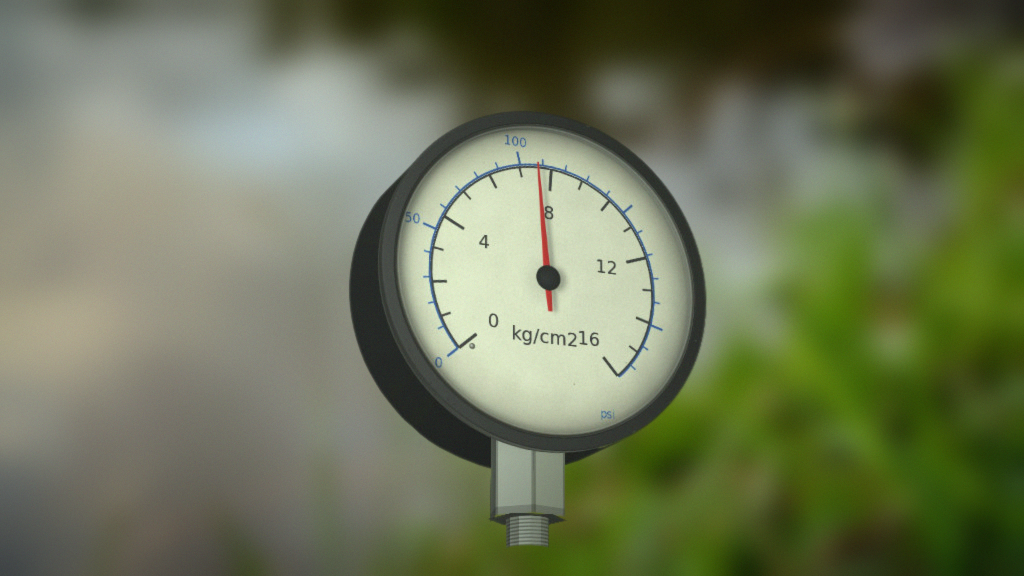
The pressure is 7.5 kg/cm²
